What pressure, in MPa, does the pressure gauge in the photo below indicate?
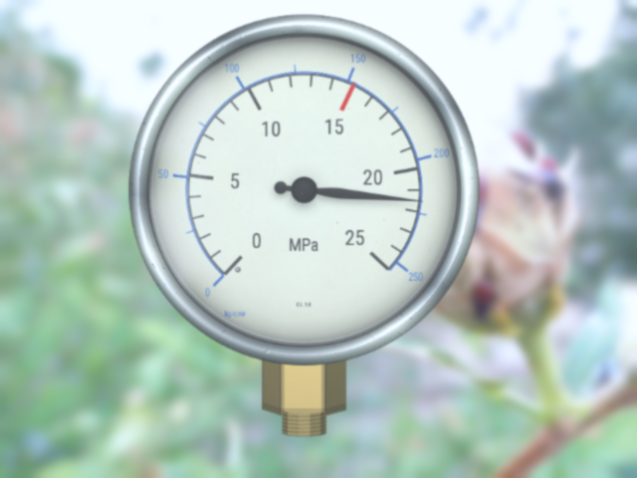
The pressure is 21.5 MPa
